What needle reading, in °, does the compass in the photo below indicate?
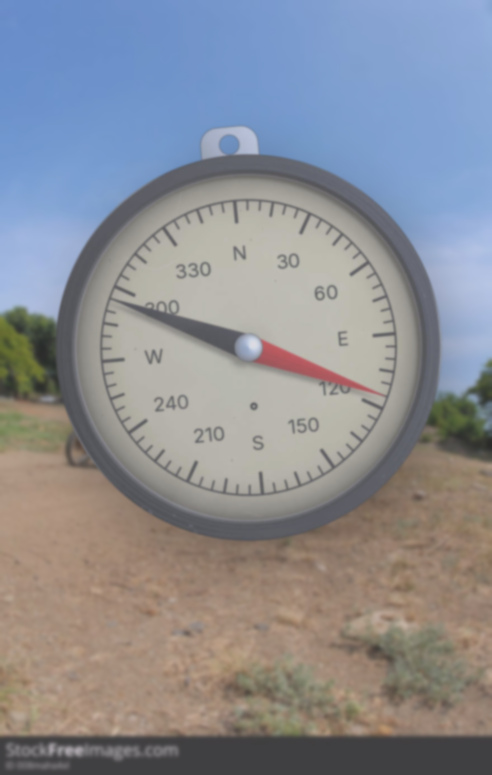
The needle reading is 115 °
